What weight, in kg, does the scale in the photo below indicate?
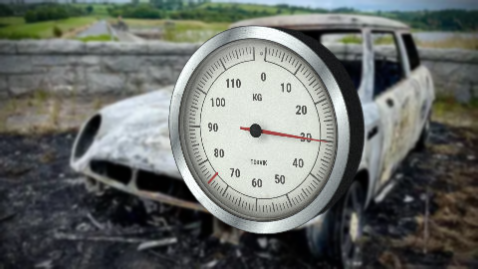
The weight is 30 kg
